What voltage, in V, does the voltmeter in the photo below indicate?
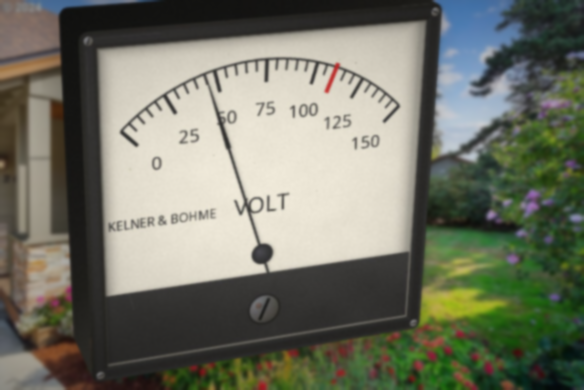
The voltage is 45 V
